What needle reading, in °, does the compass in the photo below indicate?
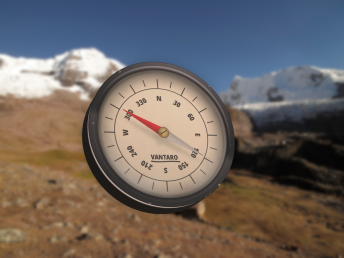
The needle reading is 300 °
